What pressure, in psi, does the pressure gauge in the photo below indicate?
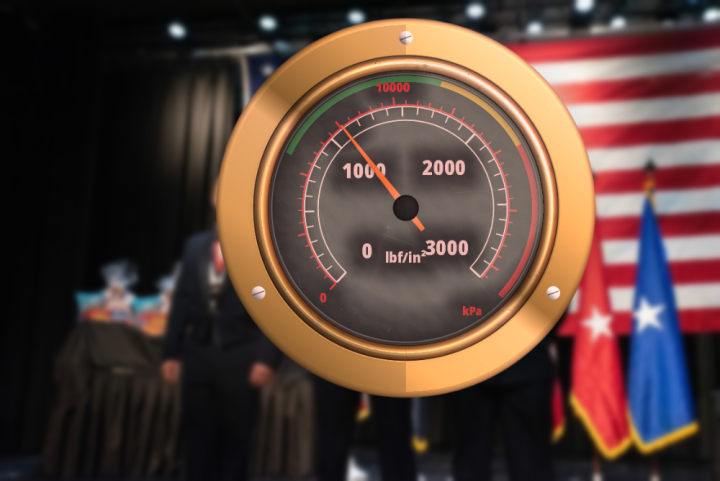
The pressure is 1100 psi
